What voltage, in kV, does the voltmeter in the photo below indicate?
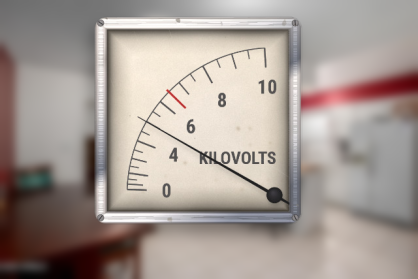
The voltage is 5 kV
